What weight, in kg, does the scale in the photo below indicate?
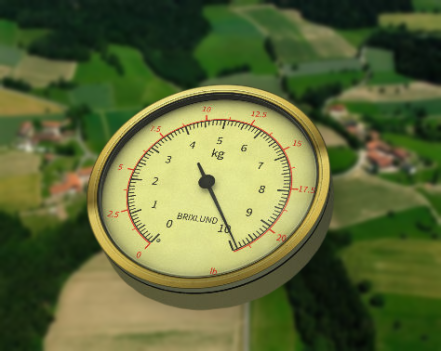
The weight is 9.9 kg
